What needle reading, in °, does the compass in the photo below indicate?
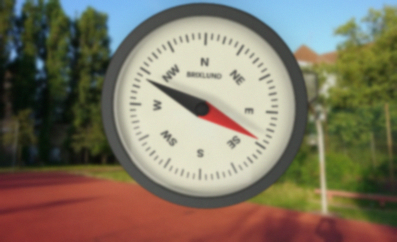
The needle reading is 115 °
